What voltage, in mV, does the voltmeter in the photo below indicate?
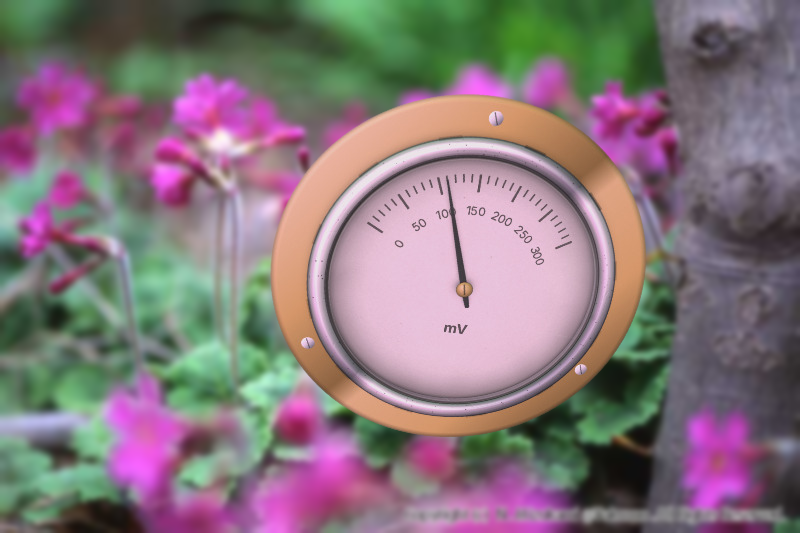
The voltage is 110 mV
